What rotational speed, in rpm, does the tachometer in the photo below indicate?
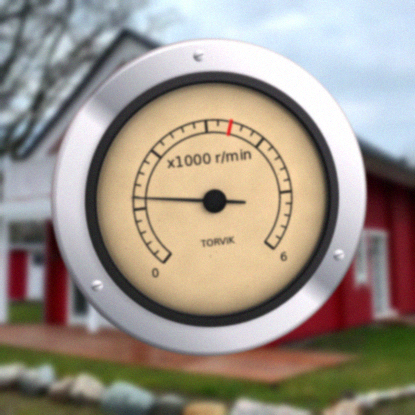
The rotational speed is 1200 rpm
